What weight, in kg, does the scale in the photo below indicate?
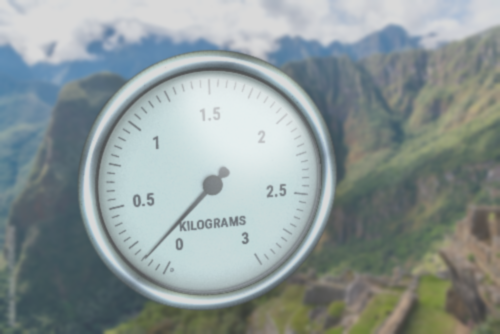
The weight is 0.15 kg
